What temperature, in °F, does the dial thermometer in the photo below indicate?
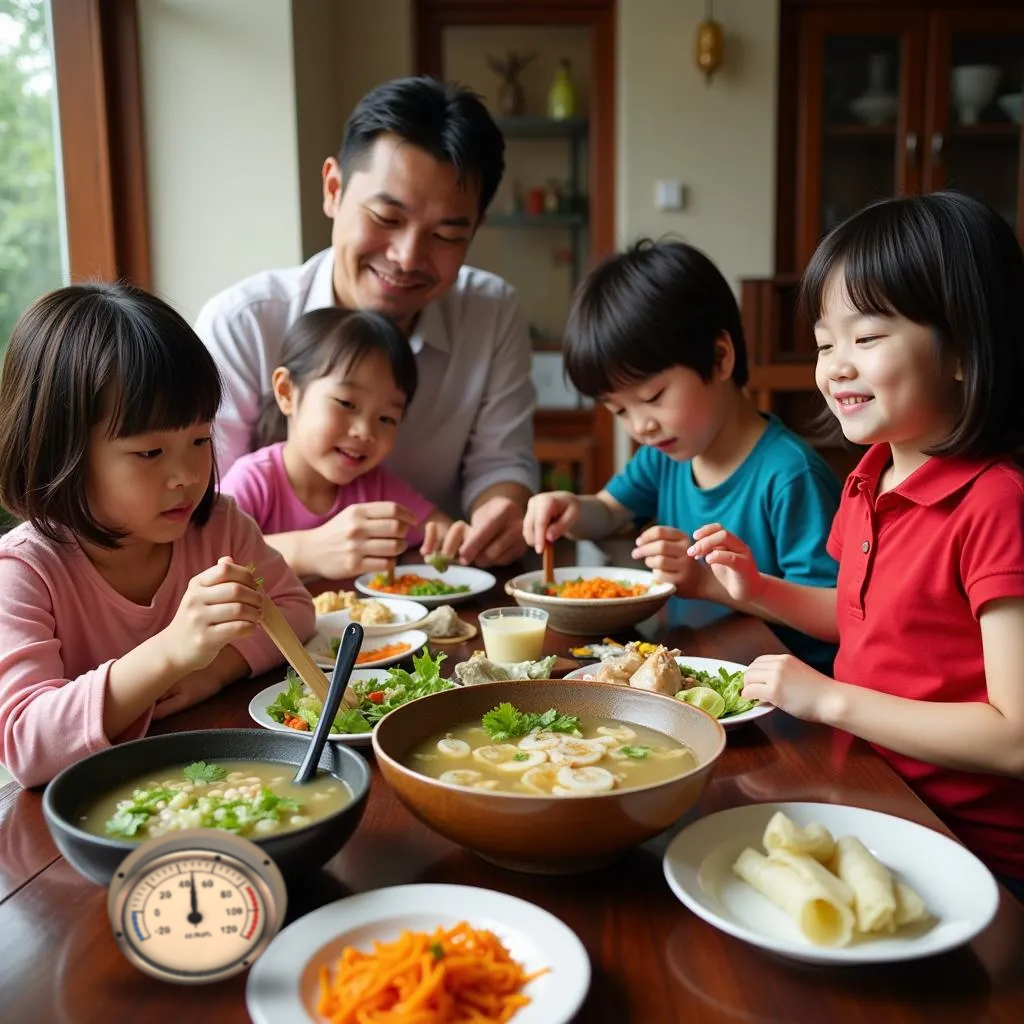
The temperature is 48 °F
